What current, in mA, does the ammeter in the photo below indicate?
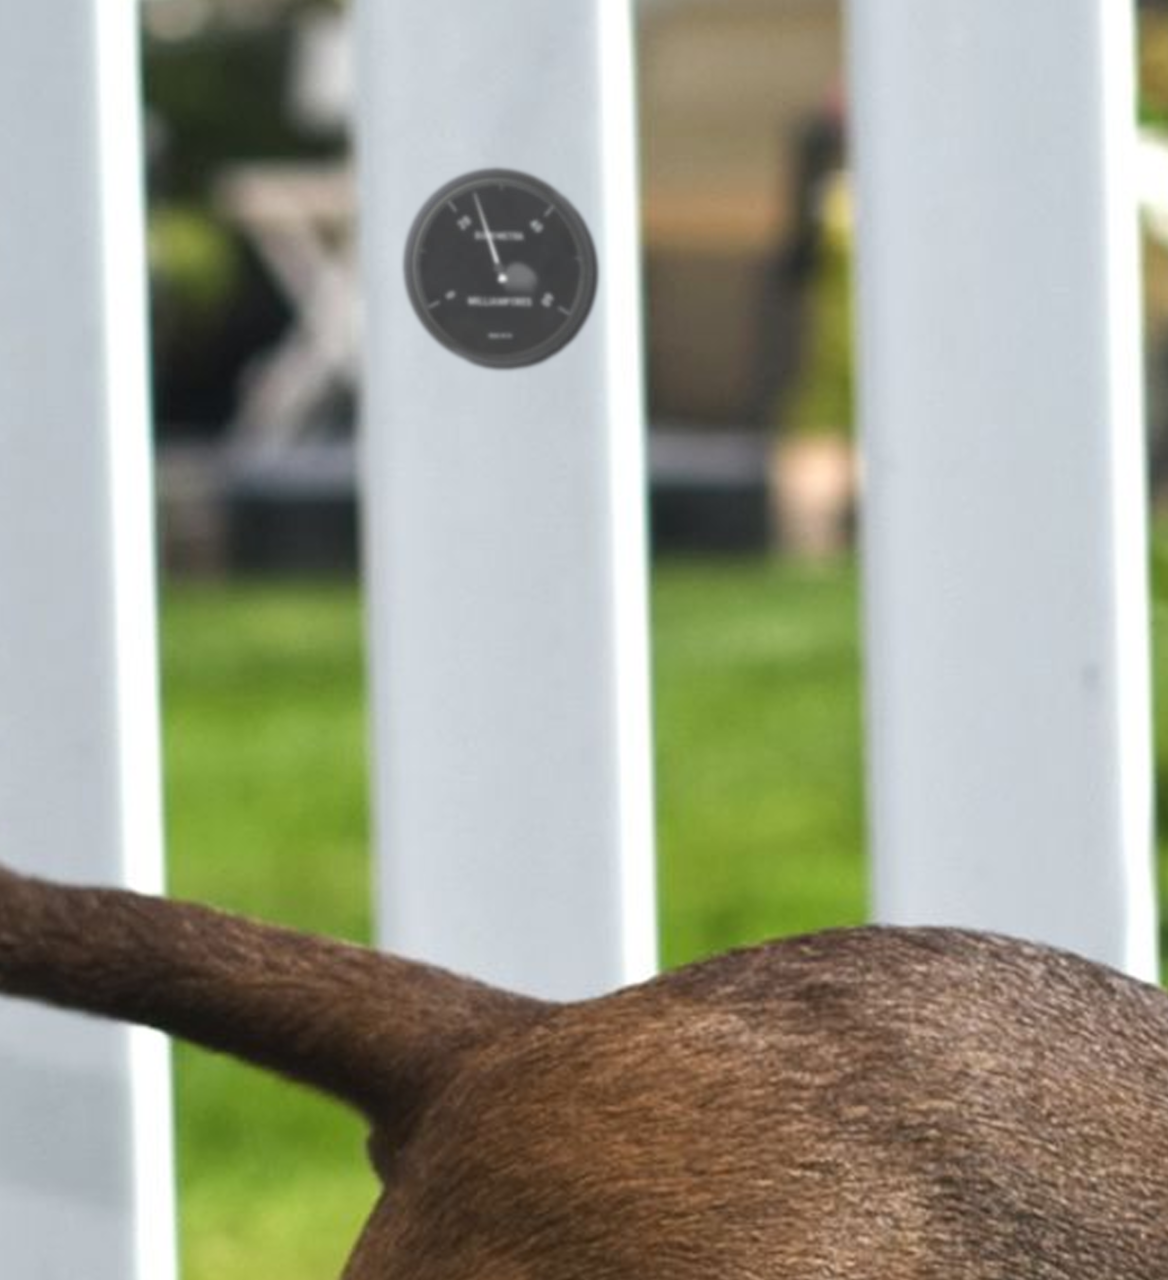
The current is 25 mA
